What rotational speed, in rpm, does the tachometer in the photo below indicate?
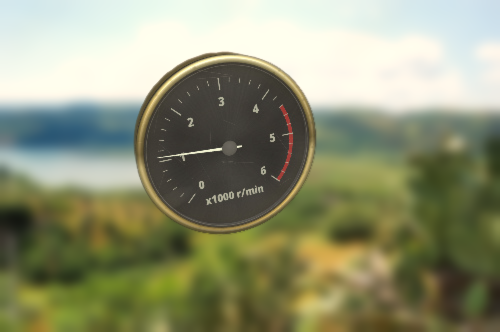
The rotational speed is 1100 rpm
